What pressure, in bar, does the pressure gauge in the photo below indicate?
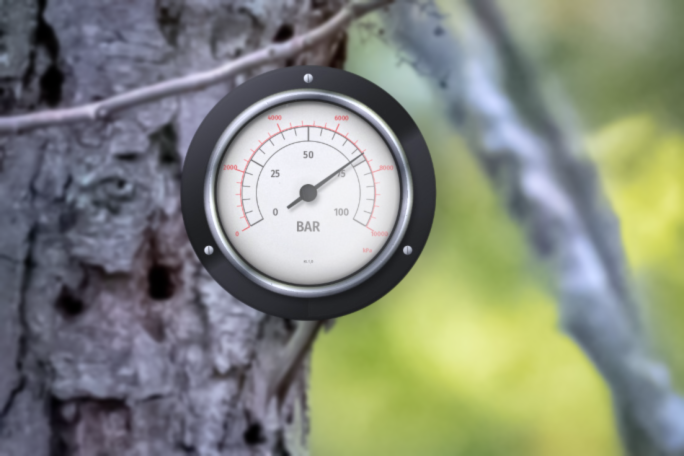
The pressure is 72.5 bar
